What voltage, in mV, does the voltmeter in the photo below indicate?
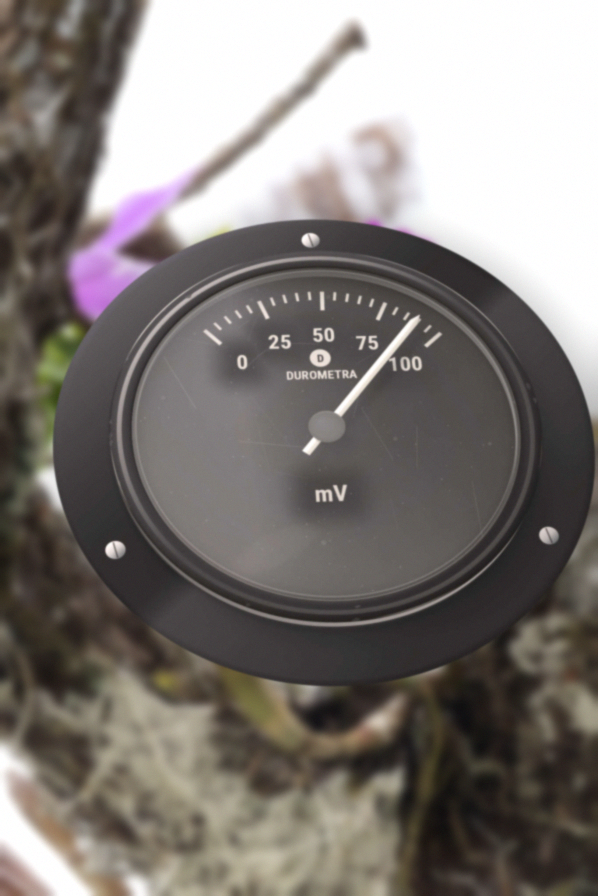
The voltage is 90 mV
